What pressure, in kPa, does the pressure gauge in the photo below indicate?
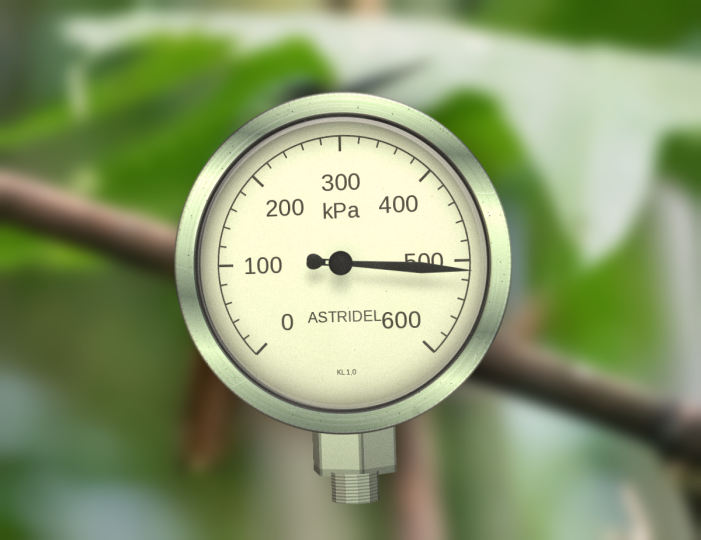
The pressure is 510 kPa
